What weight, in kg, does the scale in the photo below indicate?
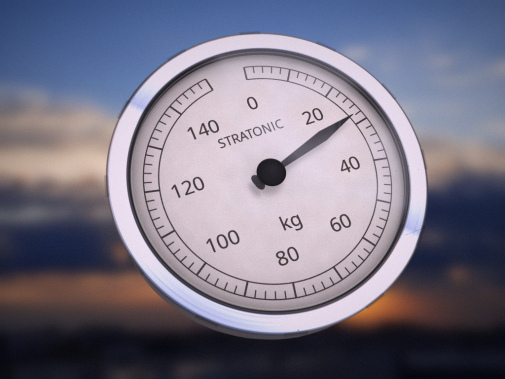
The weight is 28 kg
